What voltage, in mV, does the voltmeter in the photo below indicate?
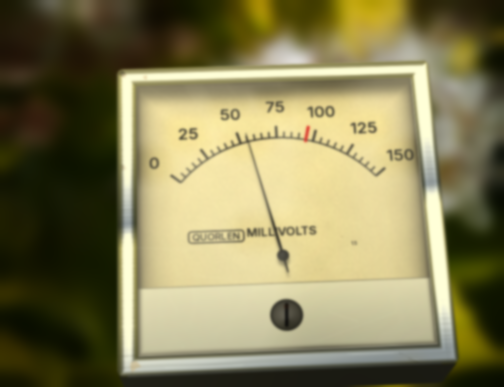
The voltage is 55 mV
